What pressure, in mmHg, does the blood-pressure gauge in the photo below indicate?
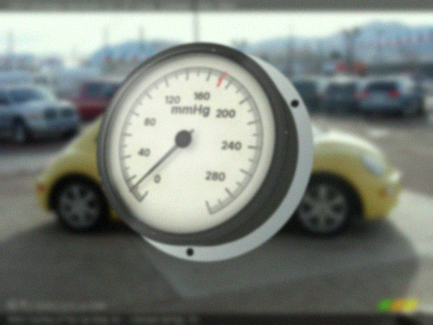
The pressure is 10 mmHg
